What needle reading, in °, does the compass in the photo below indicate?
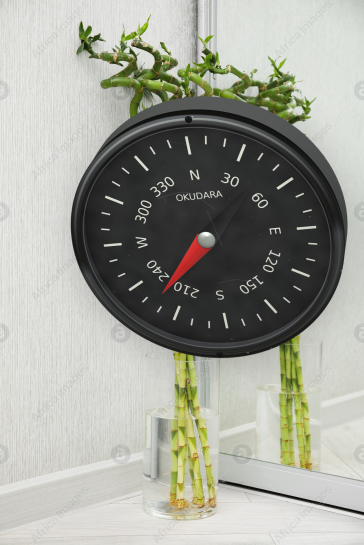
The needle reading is 225 °
